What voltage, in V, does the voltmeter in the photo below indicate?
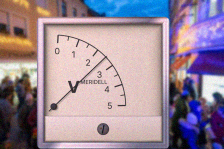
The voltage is 2.5 V
